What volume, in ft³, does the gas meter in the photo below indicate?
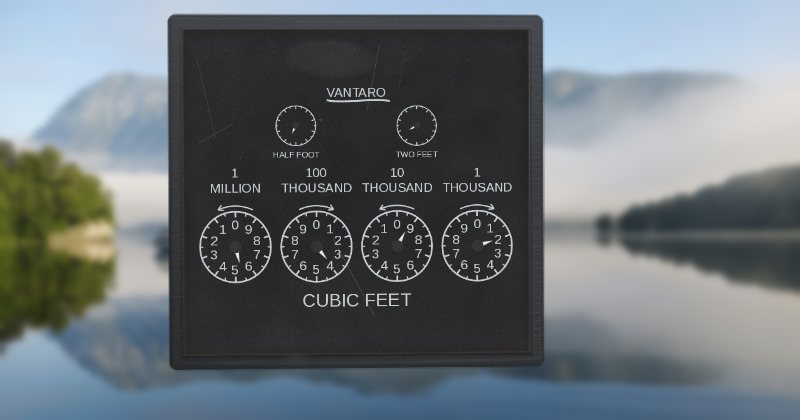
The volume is 539200 ft³
